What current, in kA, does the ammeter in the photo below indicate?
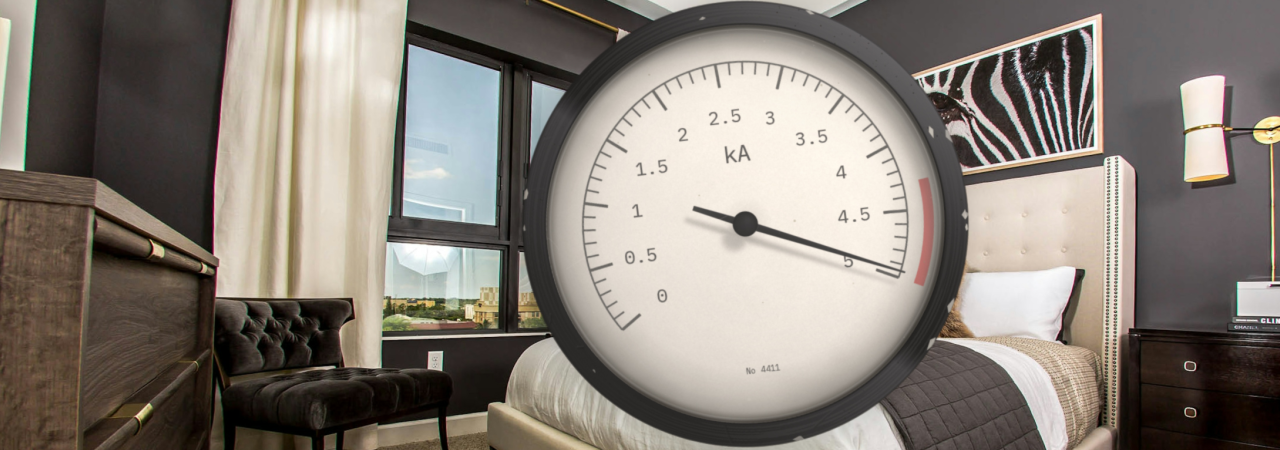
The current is 4.95 kA
